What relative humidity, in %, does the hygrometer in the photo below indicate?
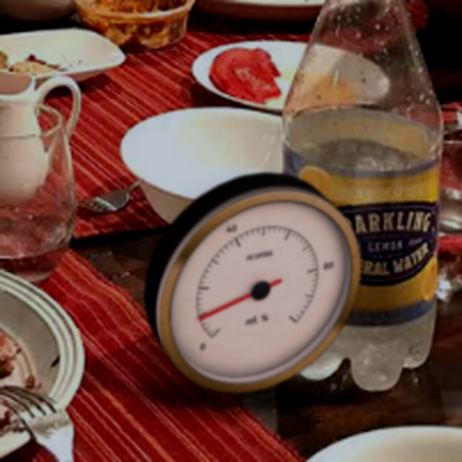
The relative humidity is 10 %
